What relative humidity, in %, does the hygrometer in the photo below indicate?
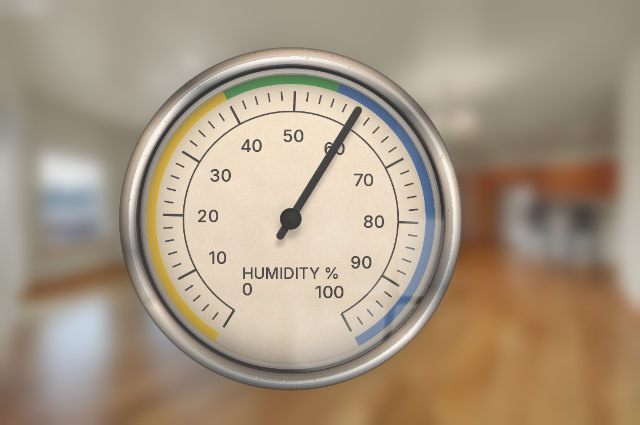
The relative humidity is 60 %
